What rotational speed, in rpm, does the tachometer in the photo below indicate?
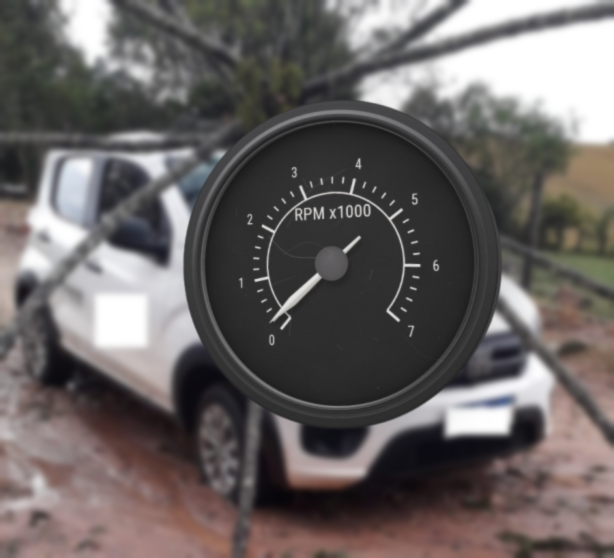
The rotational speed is 200 rpm
